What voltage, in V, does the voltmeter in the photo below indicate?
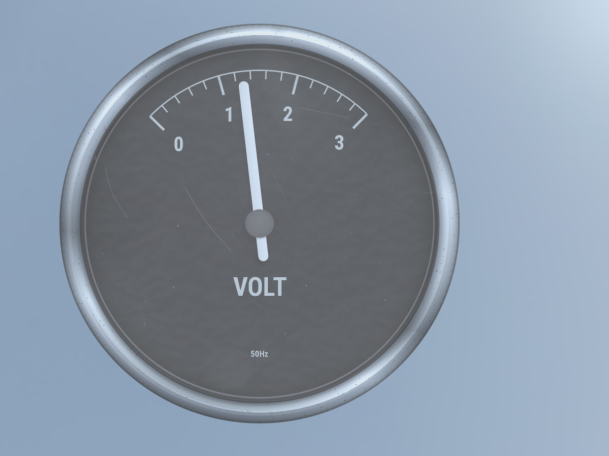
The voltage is 1.3 V
